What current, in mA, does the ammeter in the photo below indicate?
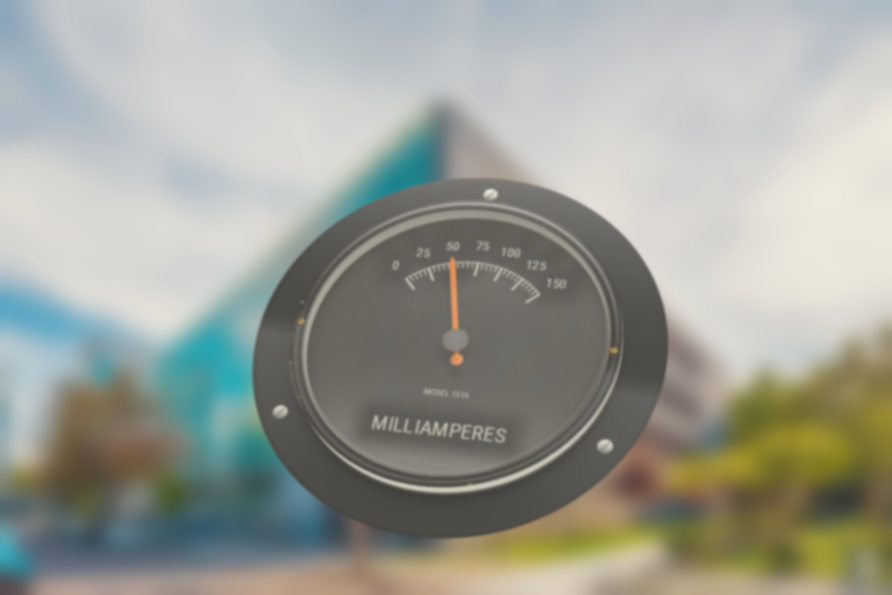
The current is 50 mA
